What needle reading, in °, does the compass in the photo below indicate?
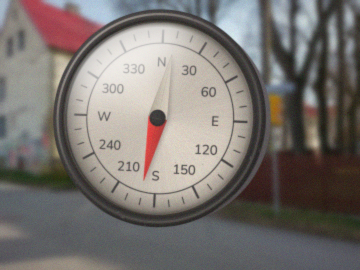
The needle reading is 190 °
